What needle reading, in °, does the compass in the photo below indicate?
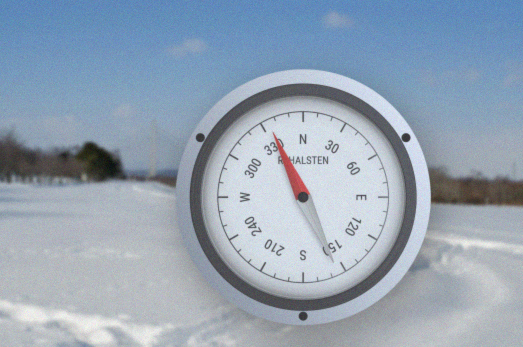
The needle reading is 335 °
